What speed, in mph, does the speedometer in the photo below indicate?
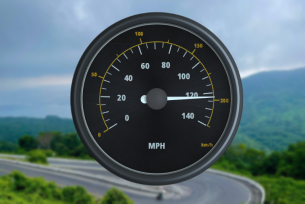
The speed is 122.5 mph
